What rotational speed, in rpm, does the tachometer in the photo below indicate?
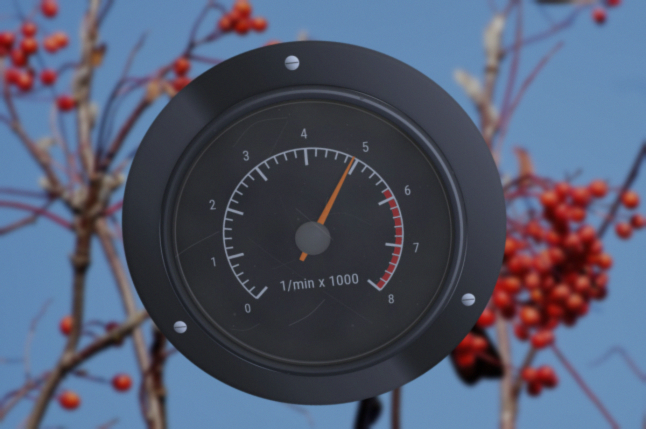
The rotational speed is 4900 rpm
